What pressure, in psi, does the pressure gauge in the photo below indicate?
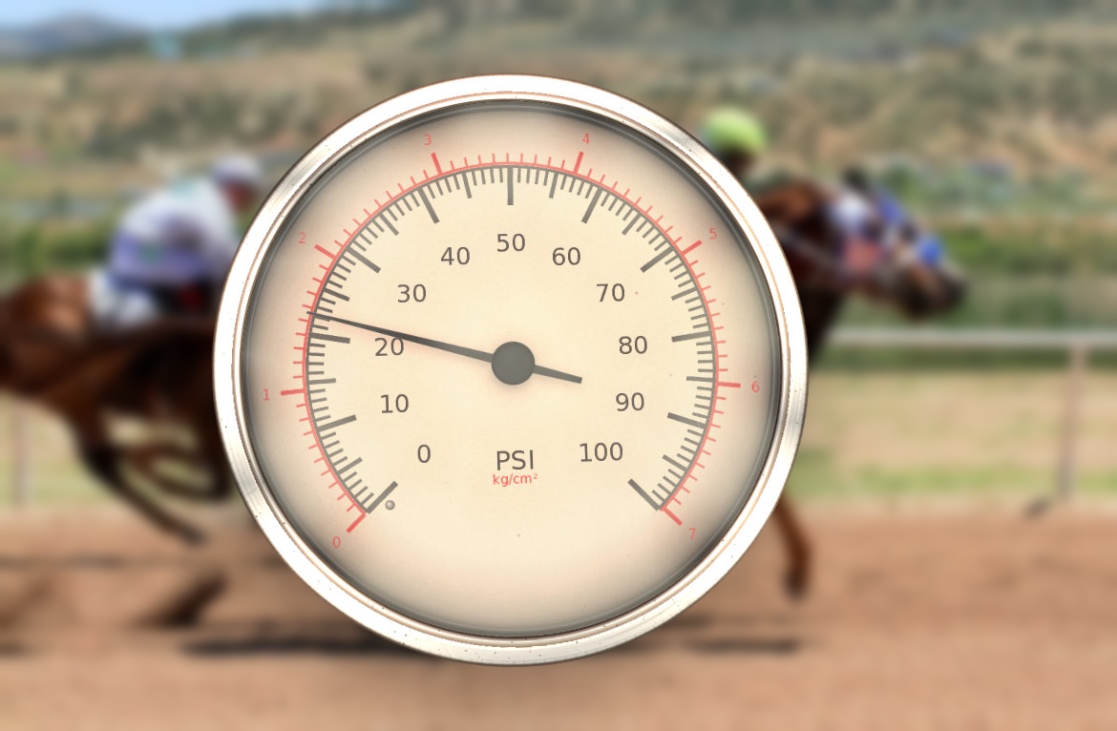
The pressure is 22 psi
